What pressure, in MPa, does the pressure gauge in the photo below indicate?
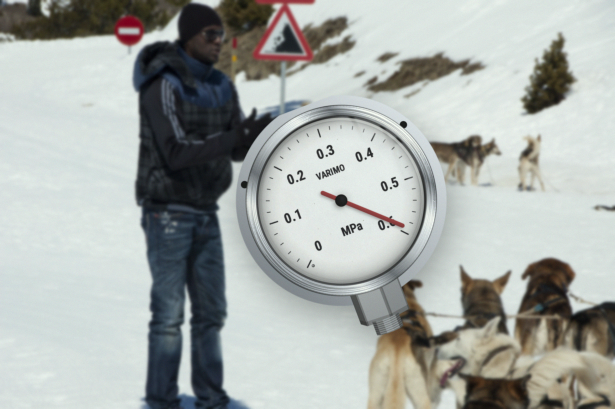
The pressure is 0.59 MPa
